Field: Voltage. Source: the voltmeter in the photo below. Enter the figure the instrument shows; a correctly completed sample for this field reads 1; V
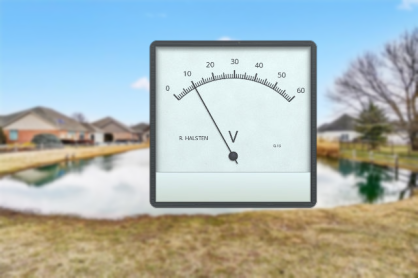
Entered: 10; V
